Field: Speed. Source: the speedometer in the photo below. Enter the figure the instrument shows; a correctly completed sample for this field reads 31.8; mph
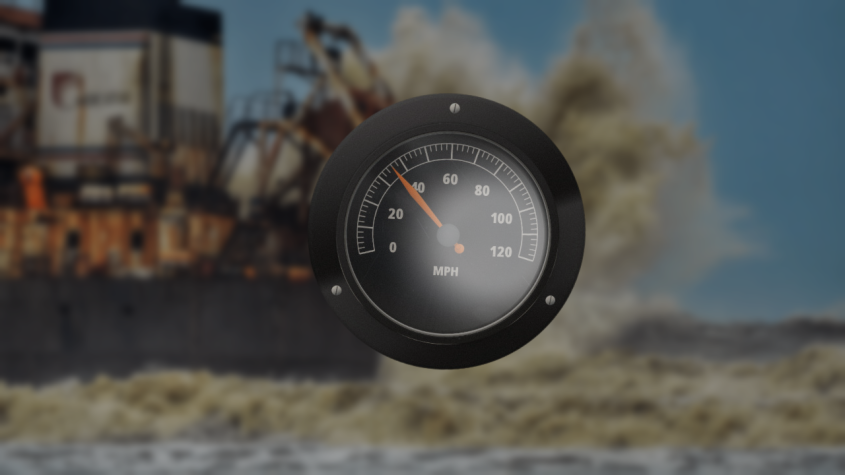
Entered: 36; mph
